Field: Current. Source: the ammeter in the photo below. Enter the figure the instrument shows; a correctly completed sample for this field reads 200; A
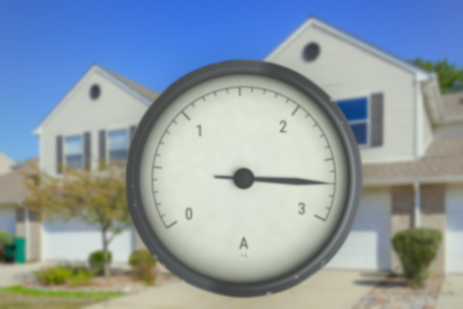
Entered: 2.7; A
